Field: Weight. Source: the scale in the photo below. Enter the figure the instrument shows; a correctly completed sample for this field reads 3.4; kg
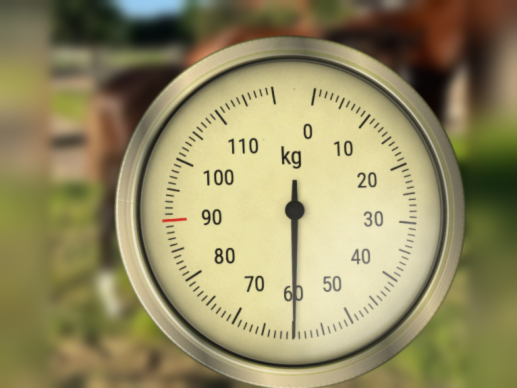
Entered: 60; kg
